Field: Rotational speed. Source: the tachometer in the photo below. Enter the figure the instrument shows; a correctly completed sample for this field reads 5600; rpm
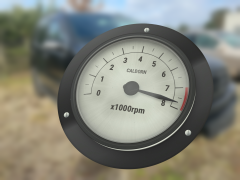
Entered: 7750; rpm
